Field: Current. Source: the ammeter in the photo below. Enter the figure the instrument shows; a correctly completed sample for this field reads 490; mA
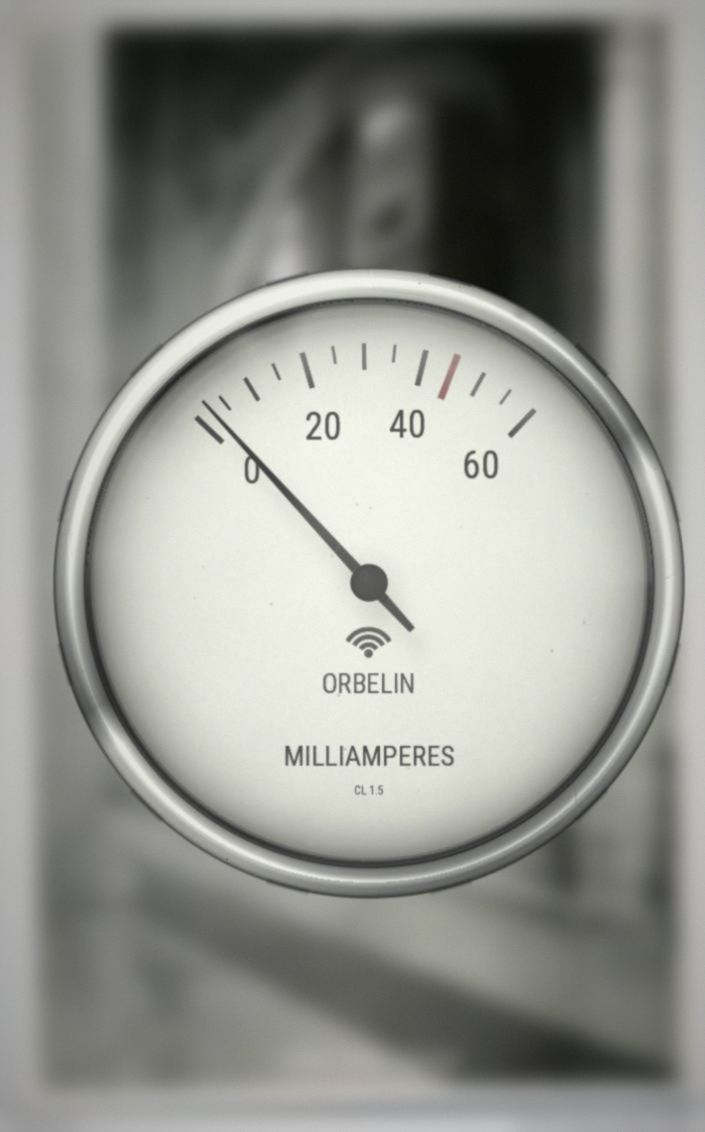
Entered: 2.5; mA
